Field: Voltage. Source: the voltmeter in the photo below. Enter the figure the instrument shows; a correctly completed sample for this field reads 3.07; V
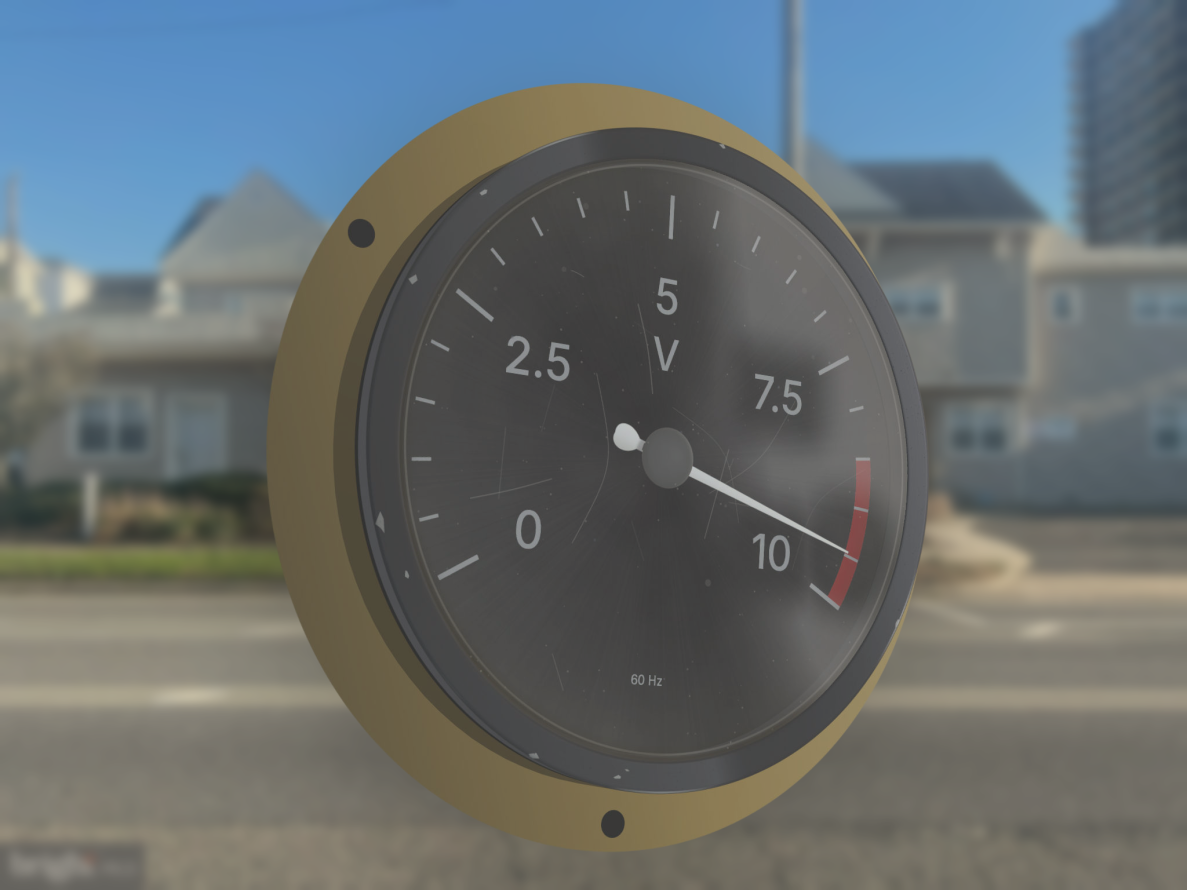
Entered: 9.5; V
